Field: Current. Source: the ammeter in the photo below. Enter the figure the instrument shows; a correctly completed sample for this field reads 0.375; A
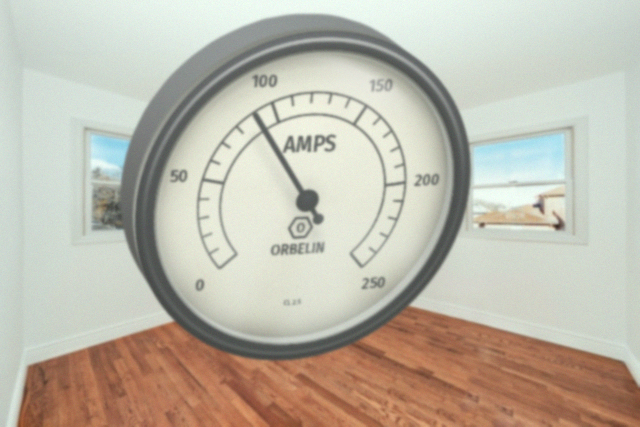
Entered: 90; A
